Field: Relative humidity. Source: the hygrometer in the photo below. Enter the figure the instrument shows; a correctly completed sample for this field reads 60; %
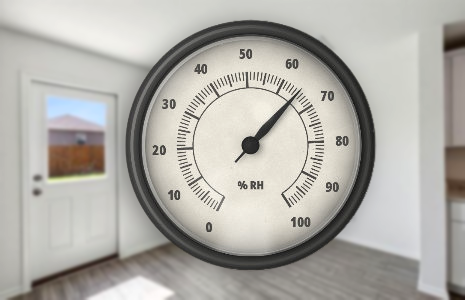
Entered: 65; %
